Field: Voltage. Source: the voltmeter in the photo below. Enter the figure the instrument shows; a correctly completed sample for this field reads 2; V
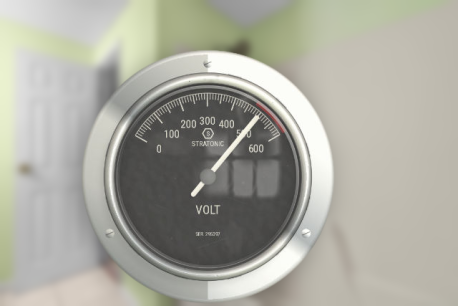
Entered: 500; V
